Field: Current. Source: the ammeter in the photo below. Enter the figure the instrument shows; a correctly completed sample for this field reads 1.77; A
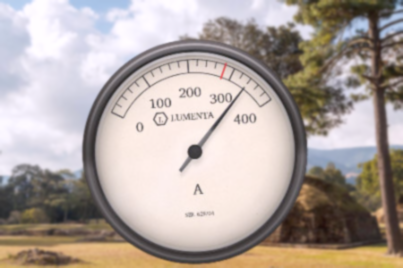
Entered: 340; A
